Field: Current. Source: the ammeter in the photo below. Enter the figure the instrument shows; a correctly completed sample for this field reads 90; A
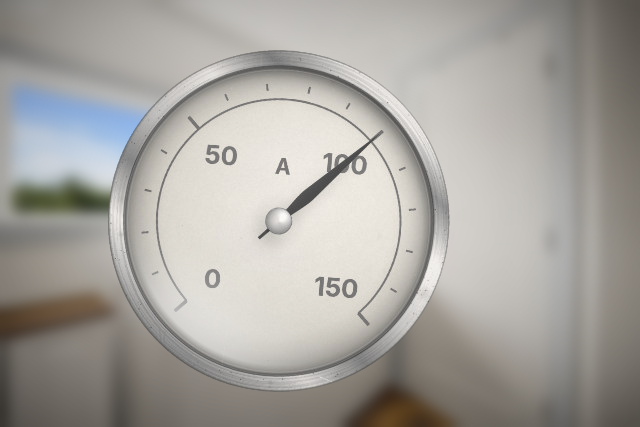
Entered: 100; A
